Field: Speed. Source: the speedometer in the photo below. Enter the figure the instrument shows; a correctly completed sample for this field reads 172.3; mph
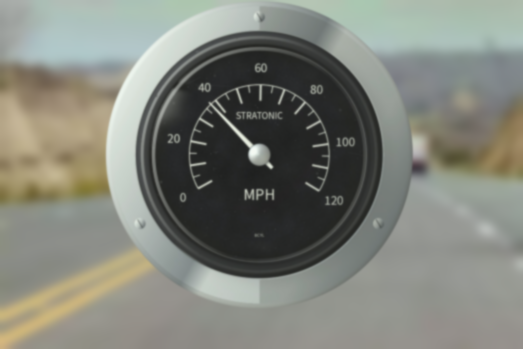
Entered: 37.5; mph
